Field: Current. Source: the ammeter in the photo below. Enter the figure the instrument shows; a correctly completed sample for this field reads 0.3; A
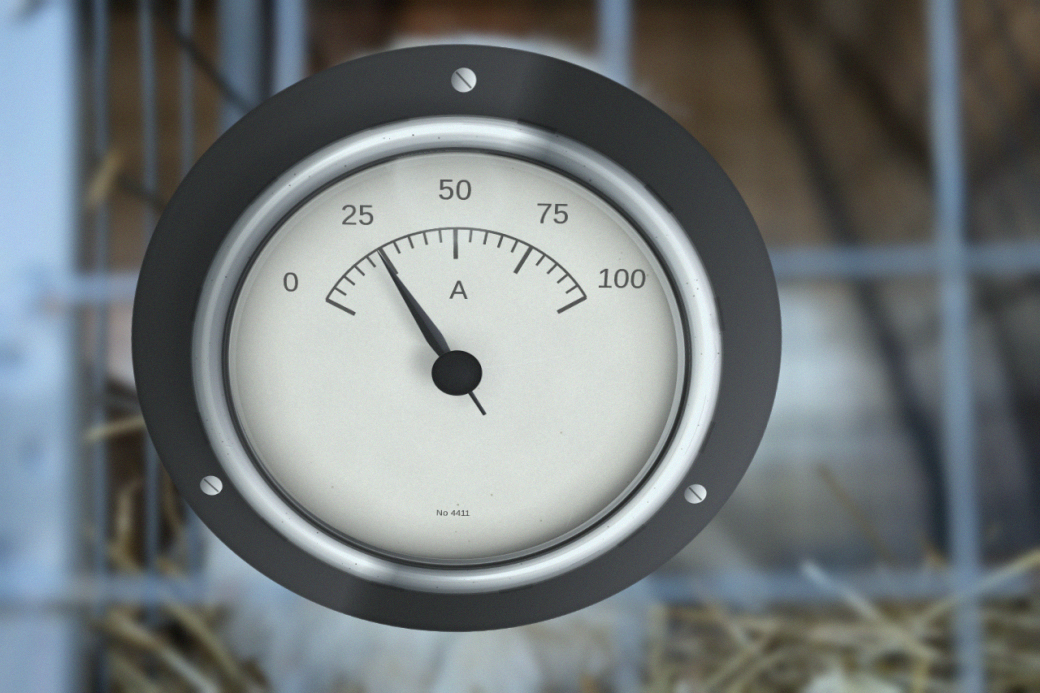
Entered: 25; A
